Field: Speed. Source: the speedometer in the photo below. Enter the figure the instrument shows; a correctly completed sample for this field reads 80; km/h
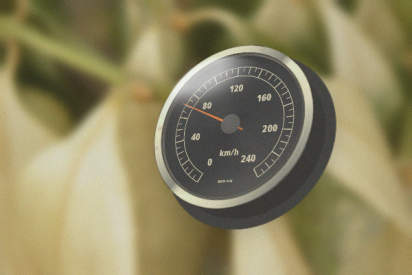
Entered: 70; km/h
